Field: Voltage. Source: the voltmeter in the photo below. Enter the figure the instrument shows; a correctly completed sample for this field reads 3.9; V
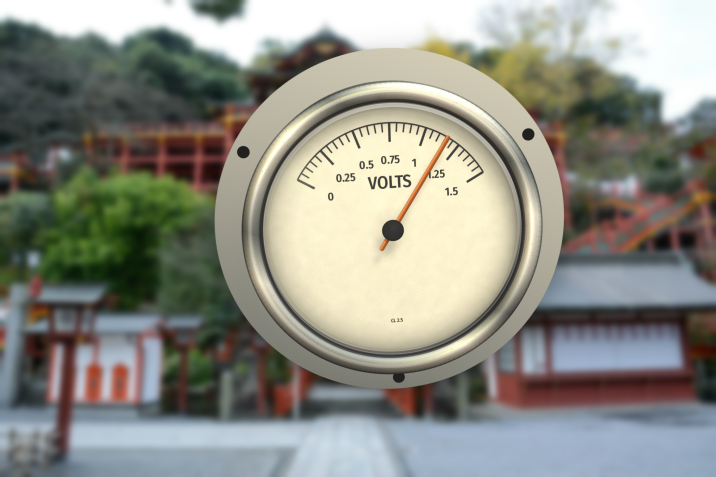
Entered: 1.15; V
